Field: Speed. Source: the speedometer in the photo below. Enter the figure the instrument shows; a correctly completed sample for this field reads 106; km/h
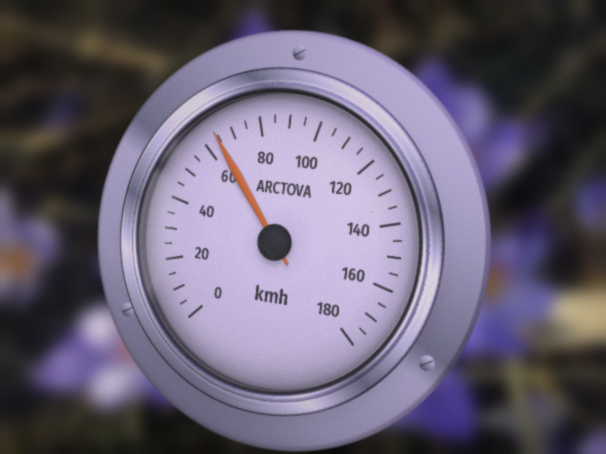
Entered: 65; km/h
